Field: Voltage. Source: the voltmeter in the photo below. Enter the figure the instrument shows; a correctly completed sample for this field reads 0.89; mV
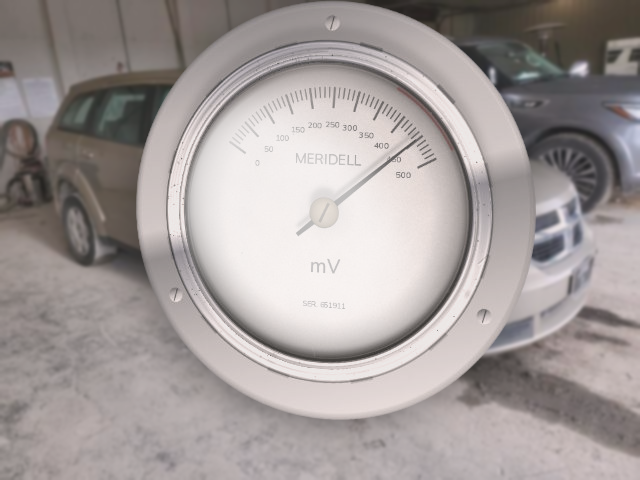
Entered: 450; mV
